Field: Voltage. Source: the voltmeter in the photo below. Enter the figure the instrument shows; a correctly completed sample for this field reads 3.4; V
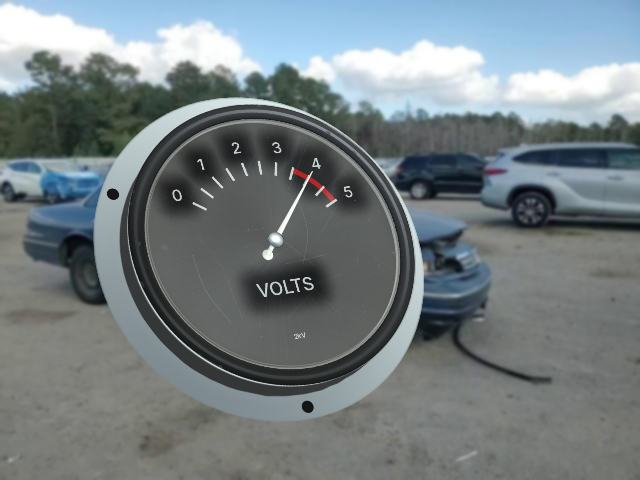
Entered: 4; V
